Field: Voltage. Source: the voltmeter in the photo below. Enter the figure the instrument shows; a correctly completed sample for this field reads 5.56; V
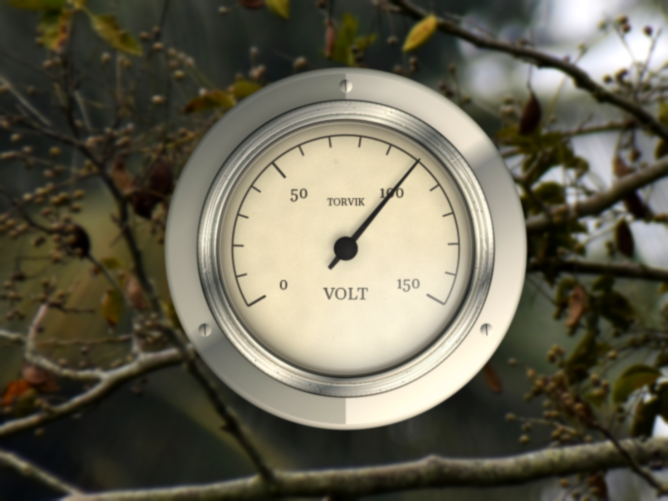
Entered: 100; V
